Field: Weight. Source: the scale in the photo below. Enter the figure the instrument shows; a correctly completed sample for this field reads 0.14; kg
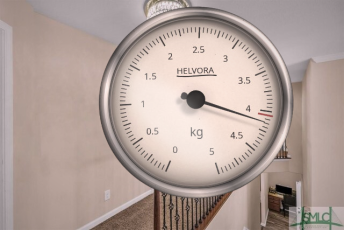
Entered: 4.15; kg
